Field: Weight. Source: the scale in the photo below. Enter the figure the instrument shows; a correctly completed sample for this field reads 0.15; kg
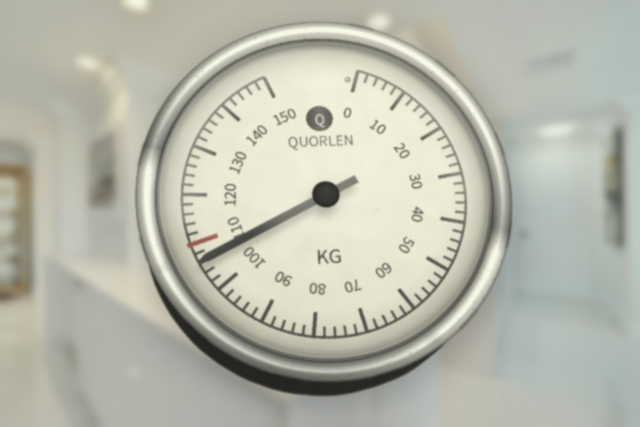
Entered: 106; kg
